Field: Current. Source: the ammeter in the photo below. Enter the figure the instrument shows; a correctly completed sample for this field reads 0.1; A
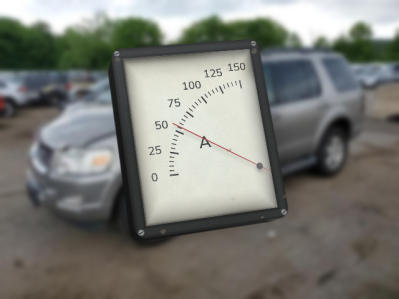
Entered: 55; A
